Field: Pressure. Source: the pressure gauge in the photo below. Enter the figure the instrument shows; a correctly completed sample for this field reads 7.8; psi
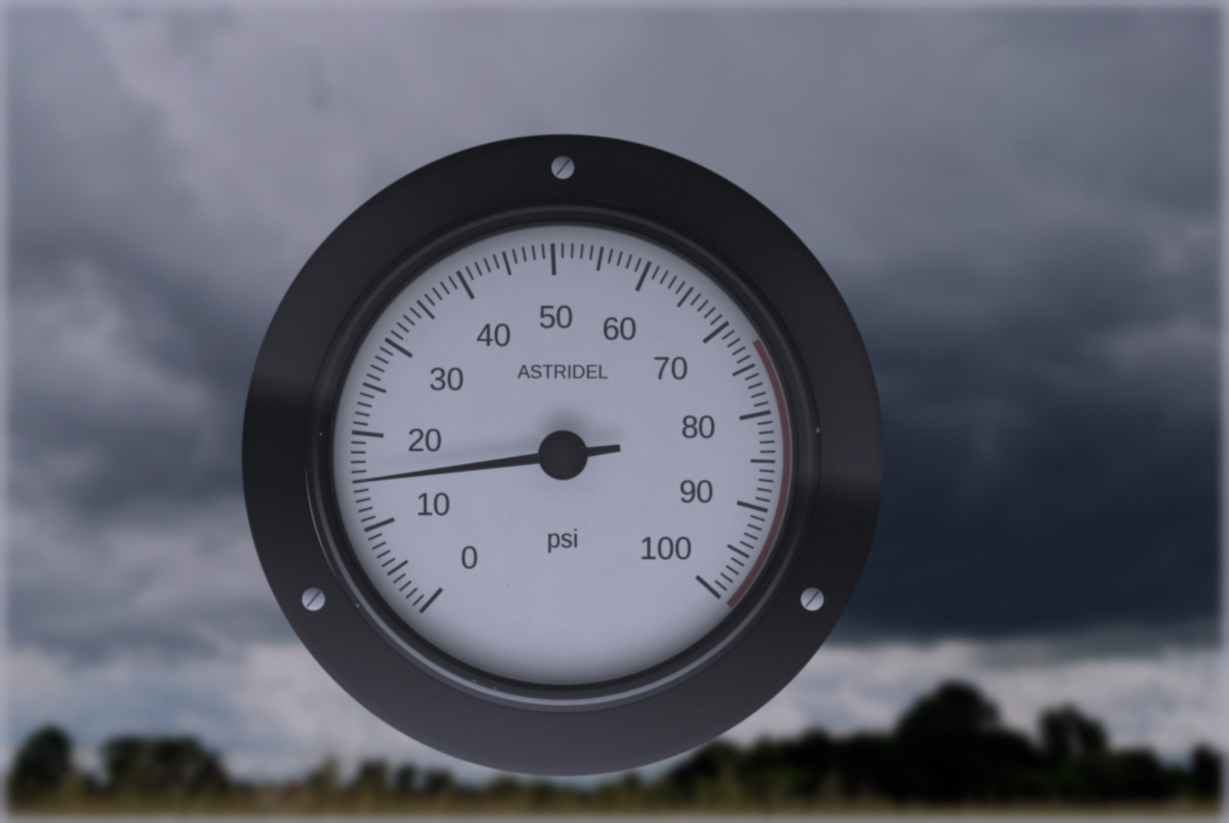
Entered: 15; psi
